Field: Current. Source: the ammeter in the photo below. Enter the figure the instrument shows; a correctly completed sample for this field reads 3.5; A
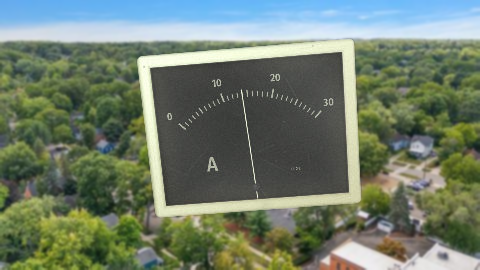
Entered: 14; A
